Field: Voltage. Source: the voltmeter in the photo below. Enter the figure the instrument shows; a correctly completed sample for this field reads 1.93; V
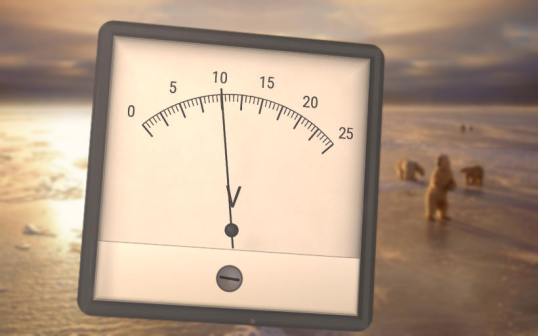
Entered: 10; V
